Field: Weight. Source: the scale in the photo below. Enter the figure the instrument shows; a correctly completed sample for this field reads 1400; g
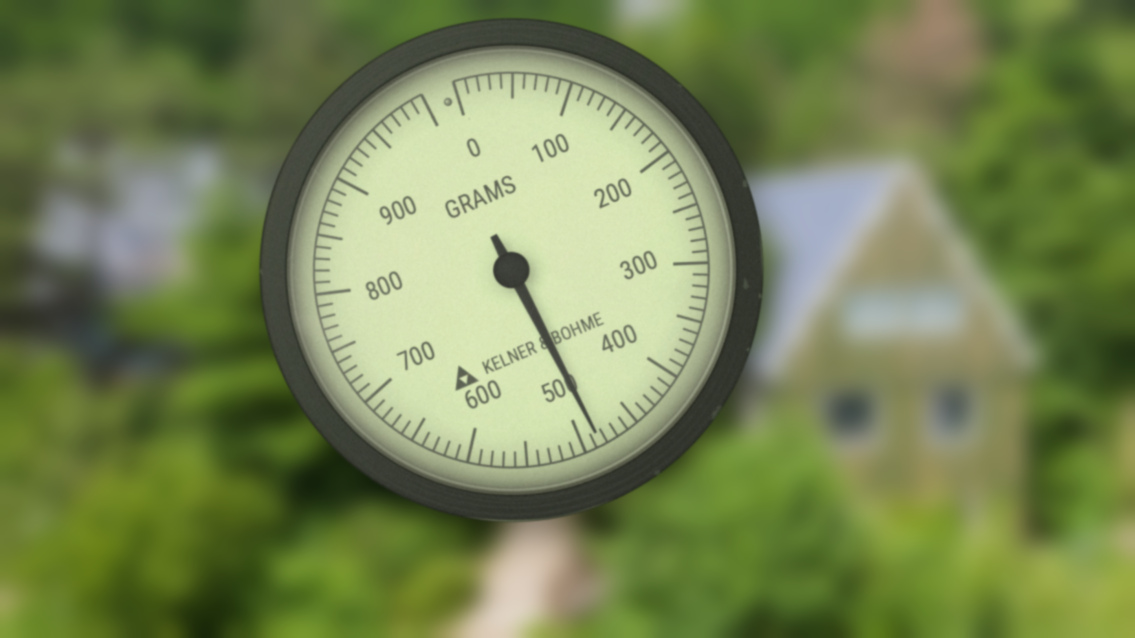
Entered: 485; g
